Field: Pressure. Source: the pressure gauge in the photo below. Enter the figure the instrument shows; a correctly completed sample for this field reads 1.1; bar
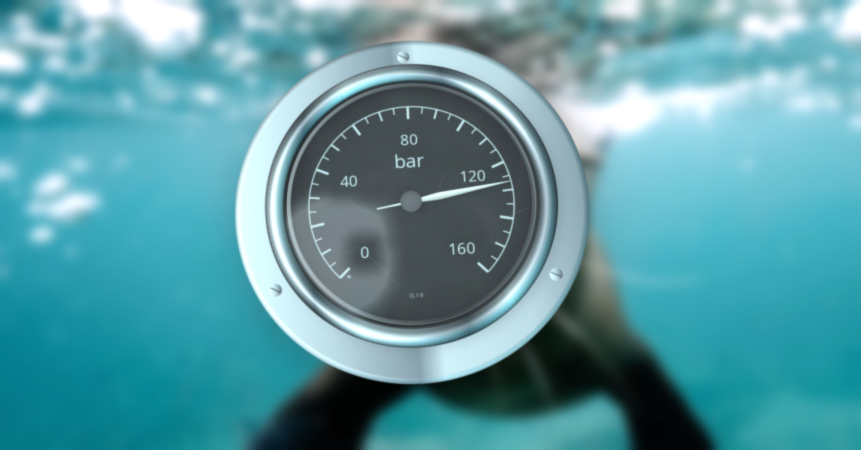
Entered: 127.5; bar
